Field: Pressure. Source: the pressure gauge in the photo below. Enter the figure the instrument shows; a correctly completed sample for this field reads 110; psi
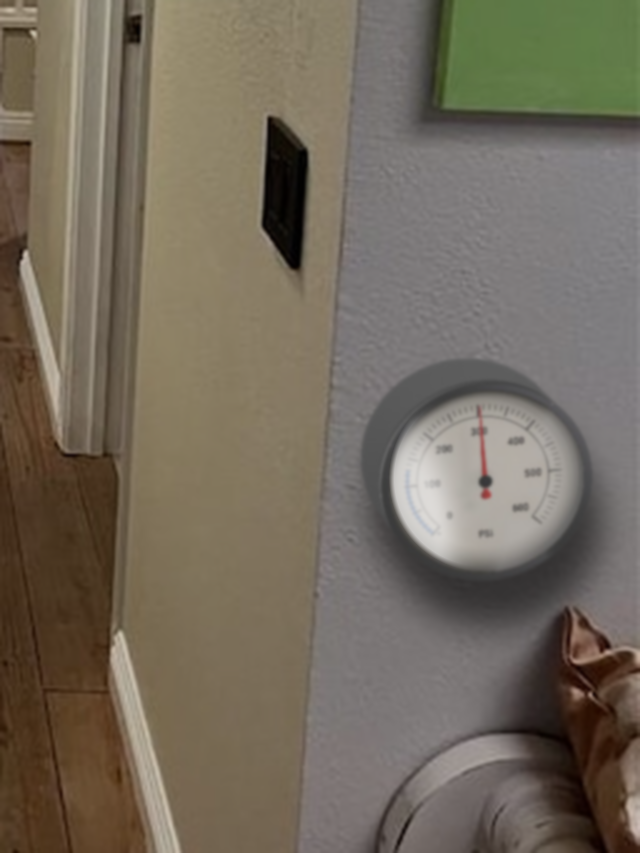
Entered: 300; psi
